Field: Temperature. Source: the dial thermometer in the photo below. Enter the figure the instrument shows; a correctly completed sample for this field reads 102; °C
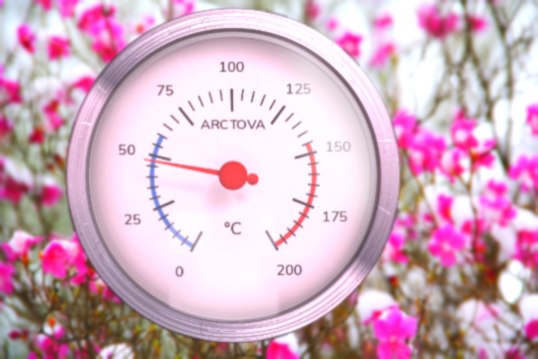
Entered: 47.5; °C
